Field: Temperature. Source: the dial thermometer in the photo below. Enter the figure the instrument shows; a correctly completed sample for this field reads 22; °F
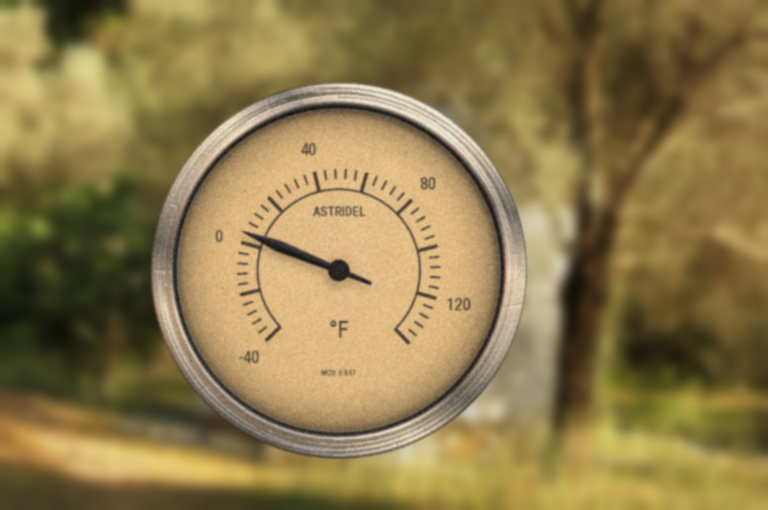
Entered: 4; °F
